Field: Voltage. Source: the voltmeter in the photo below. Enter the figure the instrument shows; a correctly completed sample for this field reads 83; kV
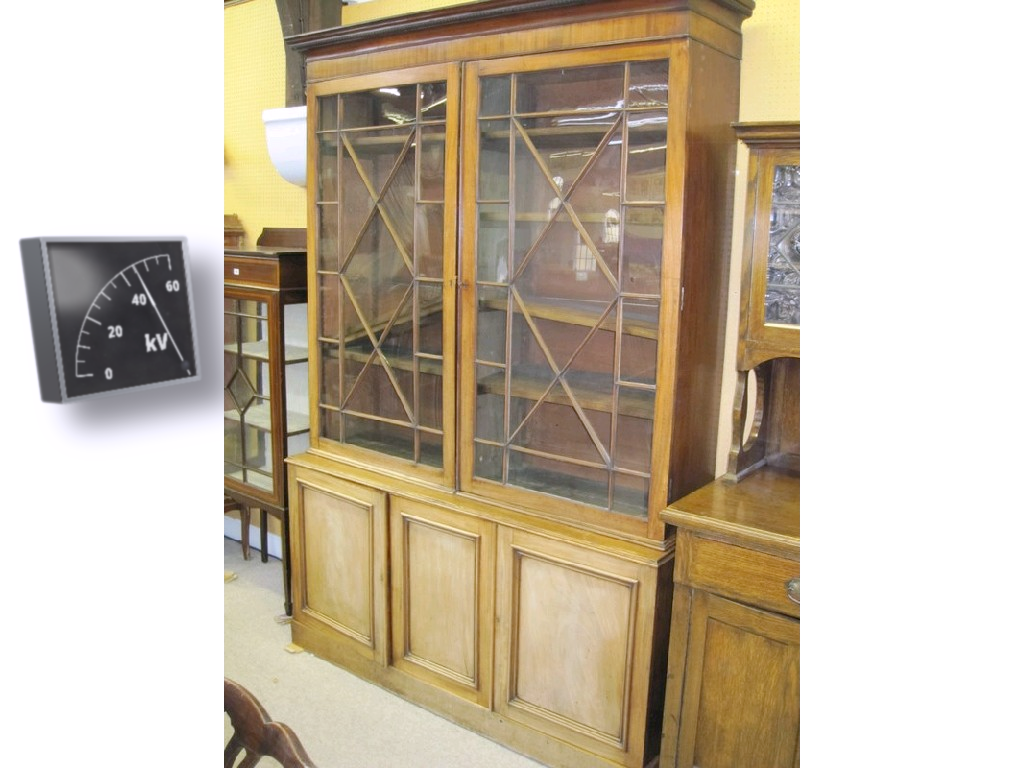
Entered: 45; kV
